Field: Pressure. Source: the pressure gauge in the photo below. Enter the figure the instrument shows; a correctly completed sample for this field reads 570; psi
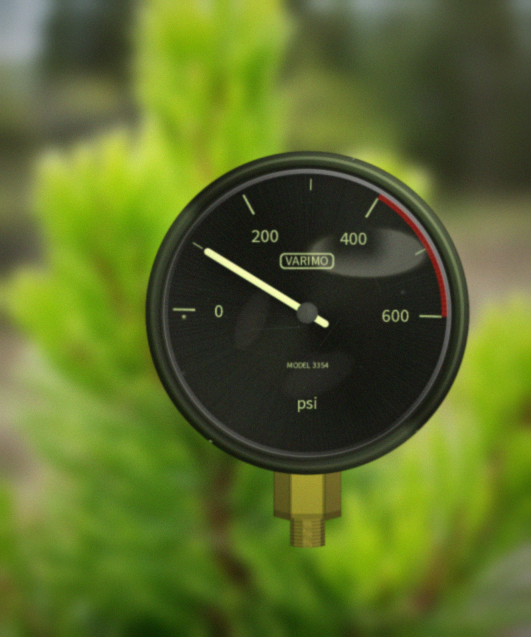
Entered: 100; psi
